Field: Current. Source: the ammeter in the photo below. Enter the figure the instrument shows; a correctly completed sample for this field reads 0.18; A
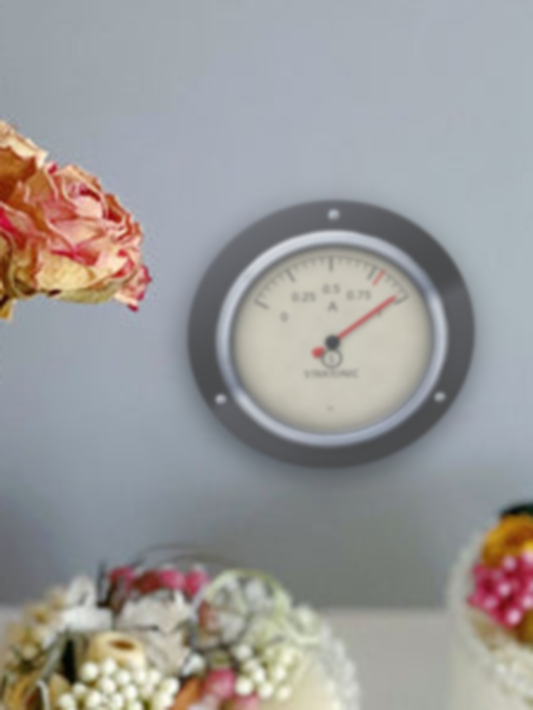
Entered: 0.95; A
